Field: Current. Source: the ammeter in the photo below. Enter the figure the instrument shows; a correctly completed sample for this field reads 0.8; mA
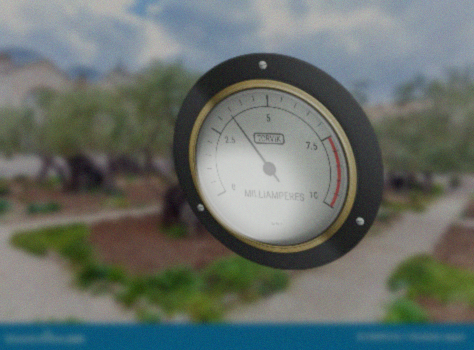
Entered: 3.5; mA
